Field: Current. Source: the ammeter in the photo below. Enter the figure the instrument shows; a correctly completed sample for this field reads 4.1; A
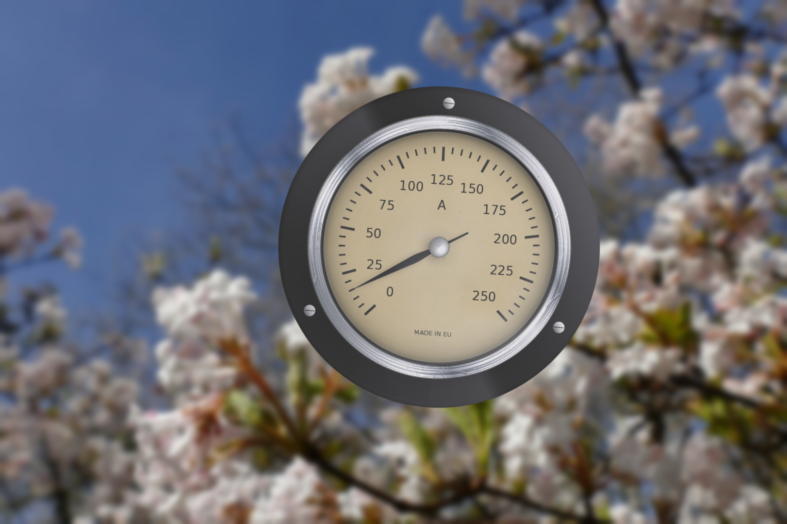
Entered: 15; A
